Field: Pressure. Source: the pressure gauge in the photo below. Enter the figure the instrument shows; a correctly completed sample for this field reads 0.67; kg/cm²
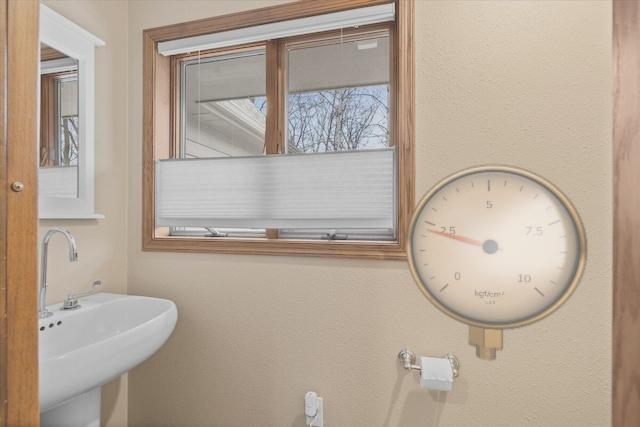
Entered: 2.25; kg/cm²
